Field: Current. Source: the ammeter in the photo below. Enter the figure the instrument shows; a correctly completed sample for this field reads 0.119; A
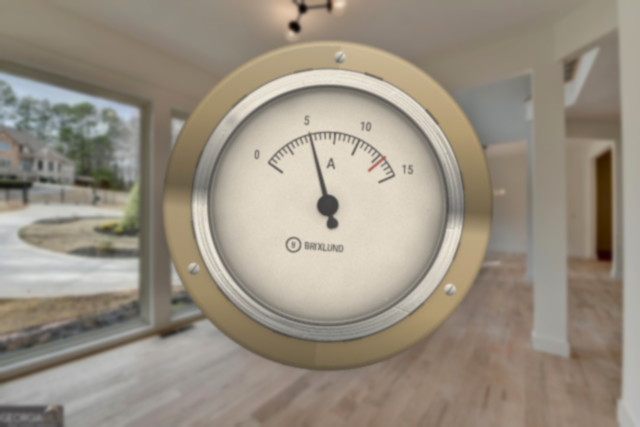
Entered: 5; A
